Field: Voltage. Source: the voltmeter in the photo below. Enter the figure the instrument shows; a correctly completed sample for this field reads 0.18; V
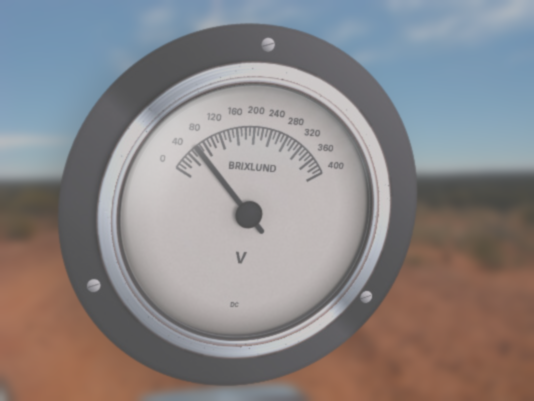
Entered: 60; V
